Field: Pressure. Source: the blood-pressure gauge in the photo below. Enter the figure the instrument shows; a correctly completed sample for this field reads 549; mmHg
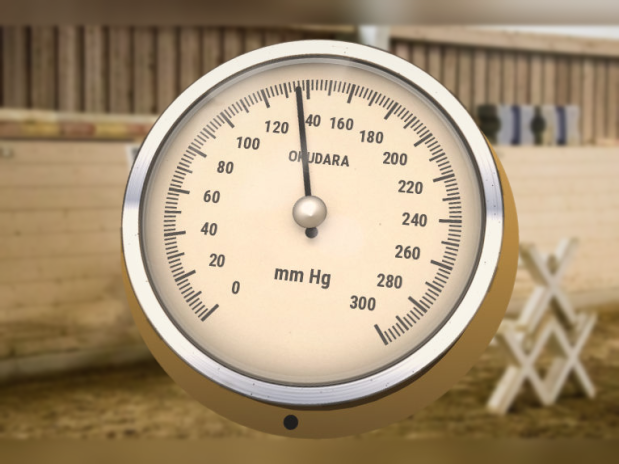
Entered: 136; mmHg
